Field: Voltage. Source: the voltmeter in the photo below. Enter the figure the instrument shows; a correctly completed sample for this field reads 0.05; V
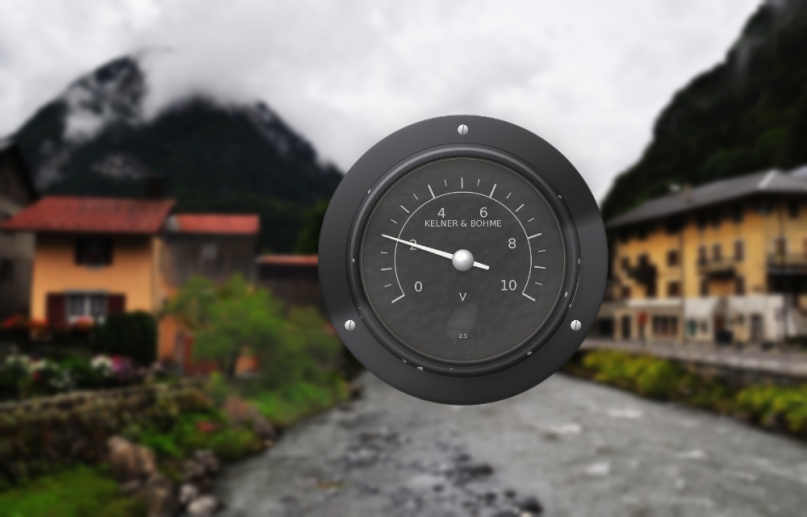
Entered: 2; V
